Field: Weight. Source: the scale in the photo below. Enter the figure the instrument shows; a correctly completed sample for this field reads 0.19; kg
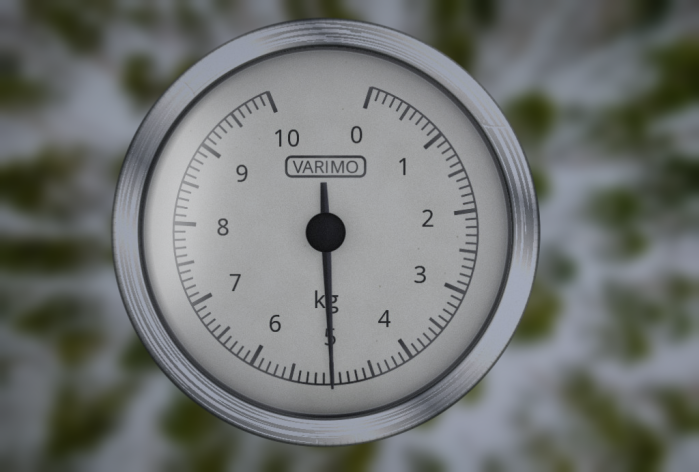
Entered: 5; kg
